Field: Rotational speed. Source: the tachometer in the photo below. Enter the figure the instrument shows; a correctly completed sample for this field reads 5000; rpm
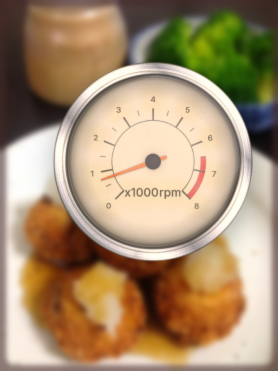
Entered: 750; rpm
